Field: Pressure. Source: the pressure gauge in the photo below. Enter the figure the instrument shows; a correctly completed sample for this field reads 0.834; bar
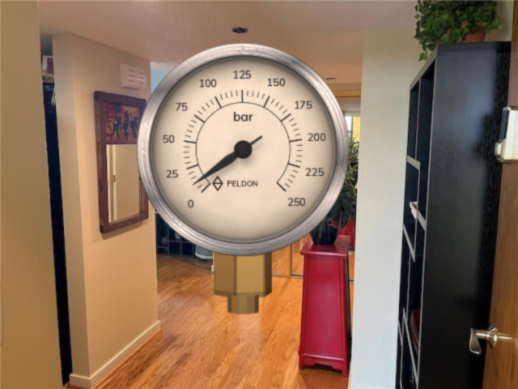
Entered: 10; bar
